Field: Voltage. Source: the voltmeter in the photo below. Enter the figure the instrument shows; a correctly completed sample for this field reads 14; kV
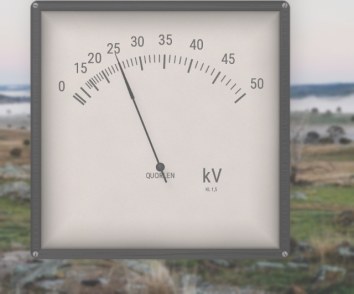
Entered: 25; kV
